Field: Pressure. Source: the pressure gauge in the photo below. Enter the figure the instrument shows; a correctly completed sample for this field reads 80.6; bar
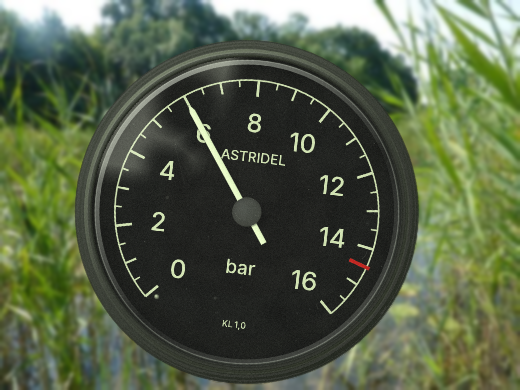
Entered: 6; bar
